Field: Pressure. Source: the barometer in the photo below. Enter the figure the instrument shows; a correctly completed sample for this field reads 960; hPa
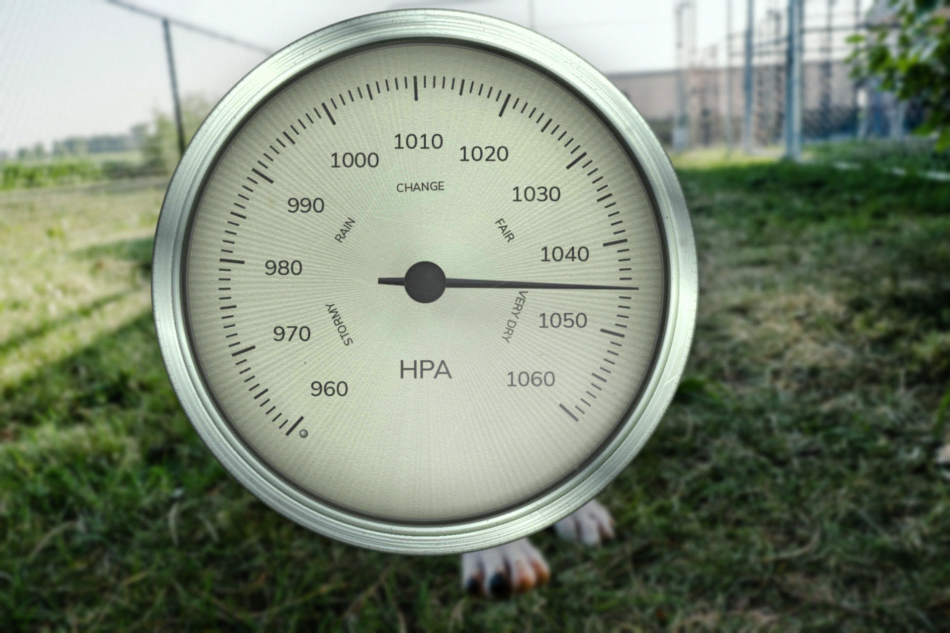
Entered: 1045; hPa
